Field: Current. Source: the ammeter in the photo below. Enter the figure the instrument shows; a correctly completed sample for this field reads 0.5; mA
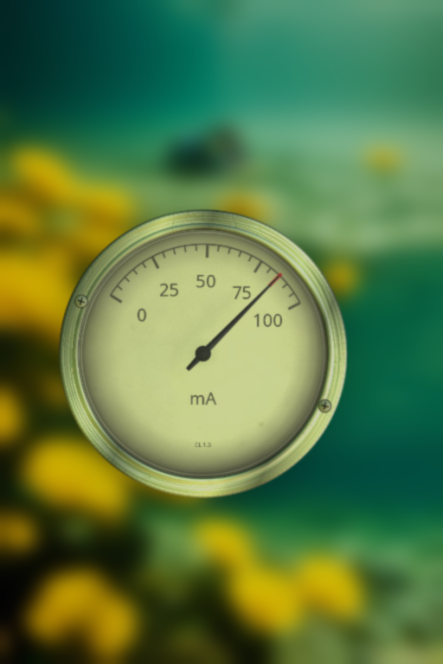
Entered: 85; mA
